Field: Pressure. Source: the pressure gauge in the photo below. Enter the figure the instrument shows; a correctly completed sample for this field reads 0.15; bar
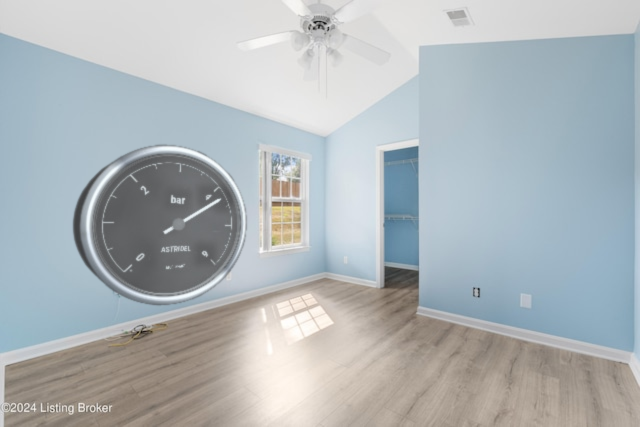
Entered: 4.25; bar
